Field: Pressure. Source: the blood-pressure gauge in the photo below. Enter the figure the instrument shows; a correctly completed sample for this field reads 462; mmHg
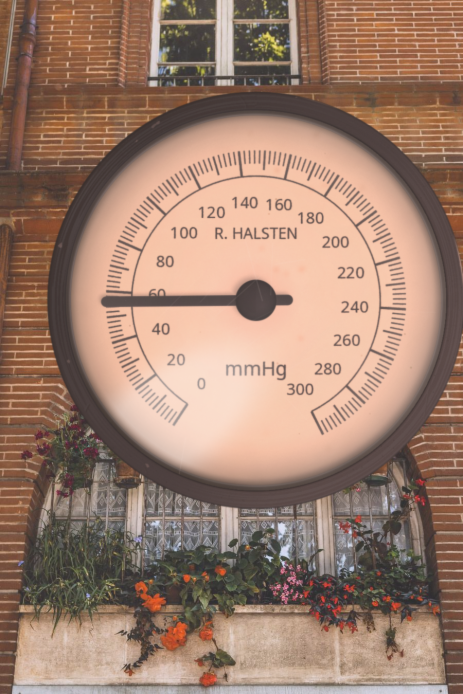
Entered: 56; mmHg
